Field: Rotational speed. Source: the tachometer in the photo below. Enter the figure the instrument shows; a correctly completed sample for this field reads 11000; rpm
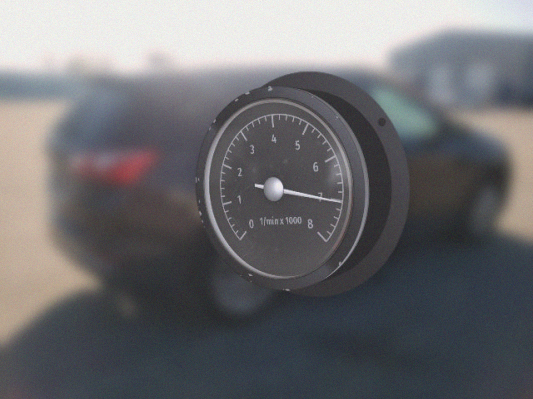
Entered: 7000; rpm
